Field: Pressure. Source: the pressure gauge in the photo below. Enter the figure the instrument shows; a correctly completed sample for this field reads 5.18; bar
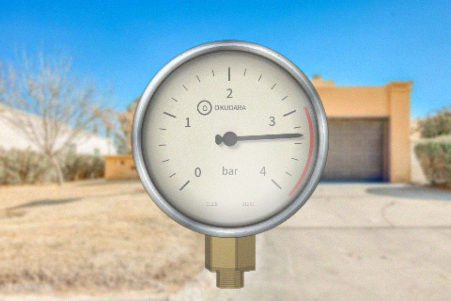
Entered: 3.3; bar
